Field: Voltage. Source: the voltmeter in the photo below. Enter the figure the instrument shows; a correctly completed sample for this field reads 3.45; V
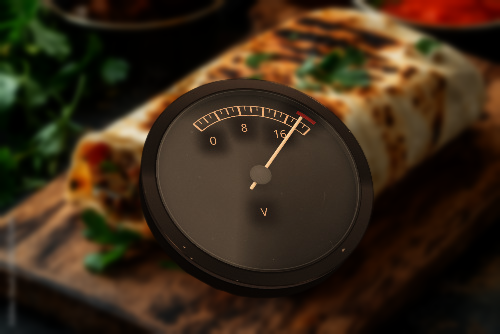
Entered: 18; V
